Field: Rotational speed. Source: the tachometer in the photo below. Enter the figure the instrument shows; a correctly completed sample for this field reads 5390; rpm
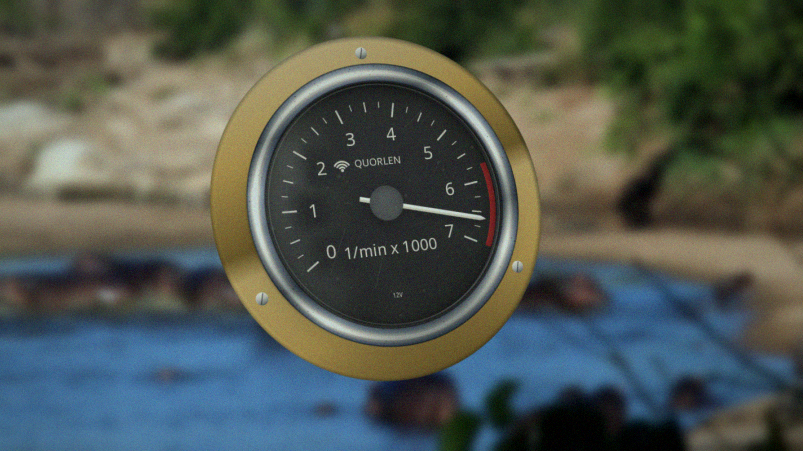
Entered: 6625; rpm
